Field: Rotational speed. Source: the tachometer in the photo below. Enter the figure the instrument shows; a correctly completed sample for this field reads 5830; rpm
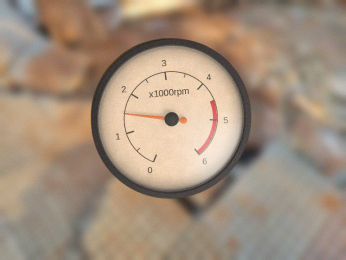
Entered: 1500; rpm
